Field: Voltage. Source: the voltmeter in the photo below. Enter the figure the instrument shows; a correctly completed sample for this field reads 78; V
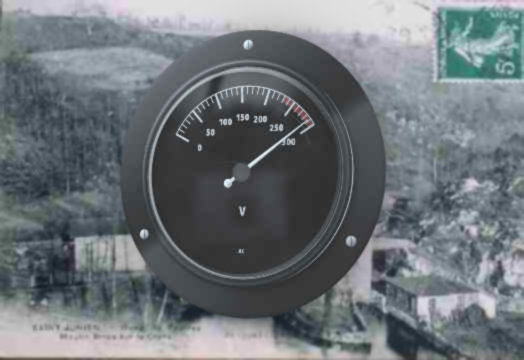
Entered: 290; V
